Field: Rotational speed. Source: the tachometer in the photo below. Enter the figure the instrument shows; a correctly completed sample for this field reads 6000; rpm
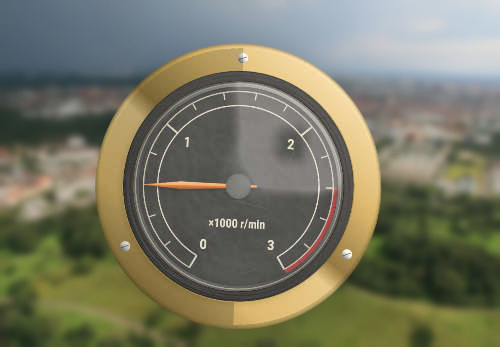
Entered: 600; rpm
